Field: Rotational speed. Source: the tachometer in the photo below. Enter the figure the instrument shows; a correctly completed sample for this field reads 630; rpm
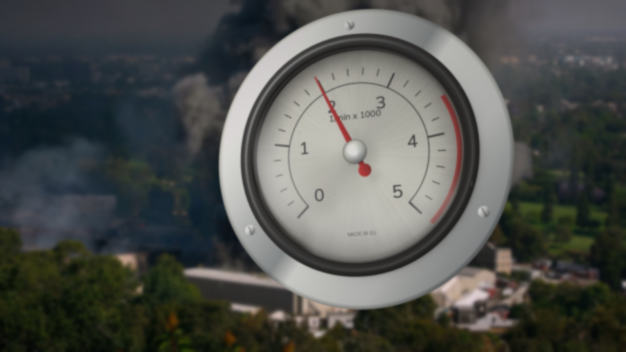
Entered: 2000; rpm
